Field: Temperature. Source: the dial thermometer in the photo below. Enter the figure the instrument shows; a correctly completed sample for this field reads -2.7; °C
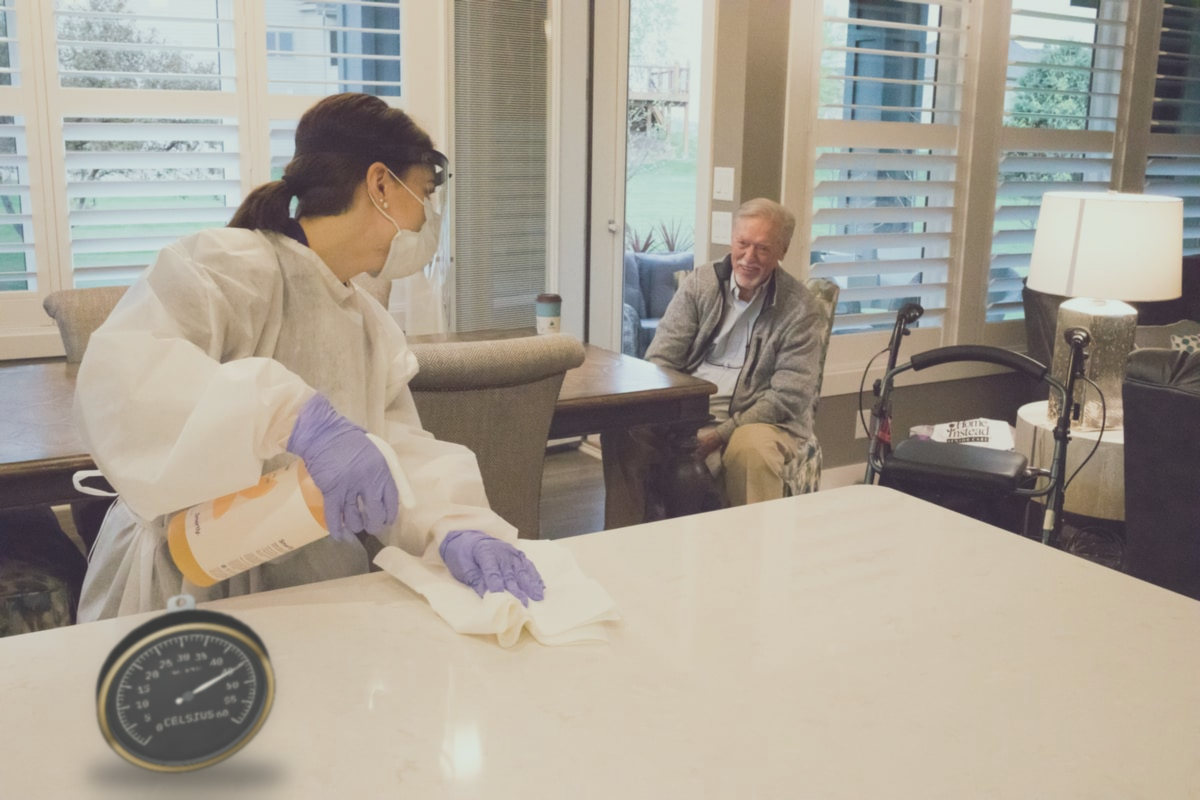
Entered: 45; °C
